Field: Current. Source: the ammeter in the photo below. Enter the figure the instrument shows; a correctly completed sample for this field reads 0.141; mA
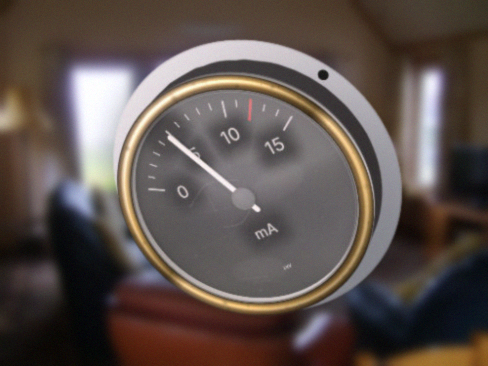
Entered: 5; mA
